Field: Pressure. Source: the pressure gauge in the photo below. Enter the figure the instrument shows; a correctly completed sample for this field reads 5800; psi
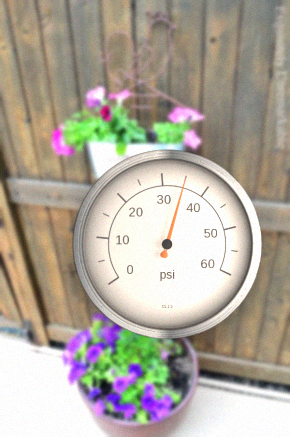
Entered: 35; psi
